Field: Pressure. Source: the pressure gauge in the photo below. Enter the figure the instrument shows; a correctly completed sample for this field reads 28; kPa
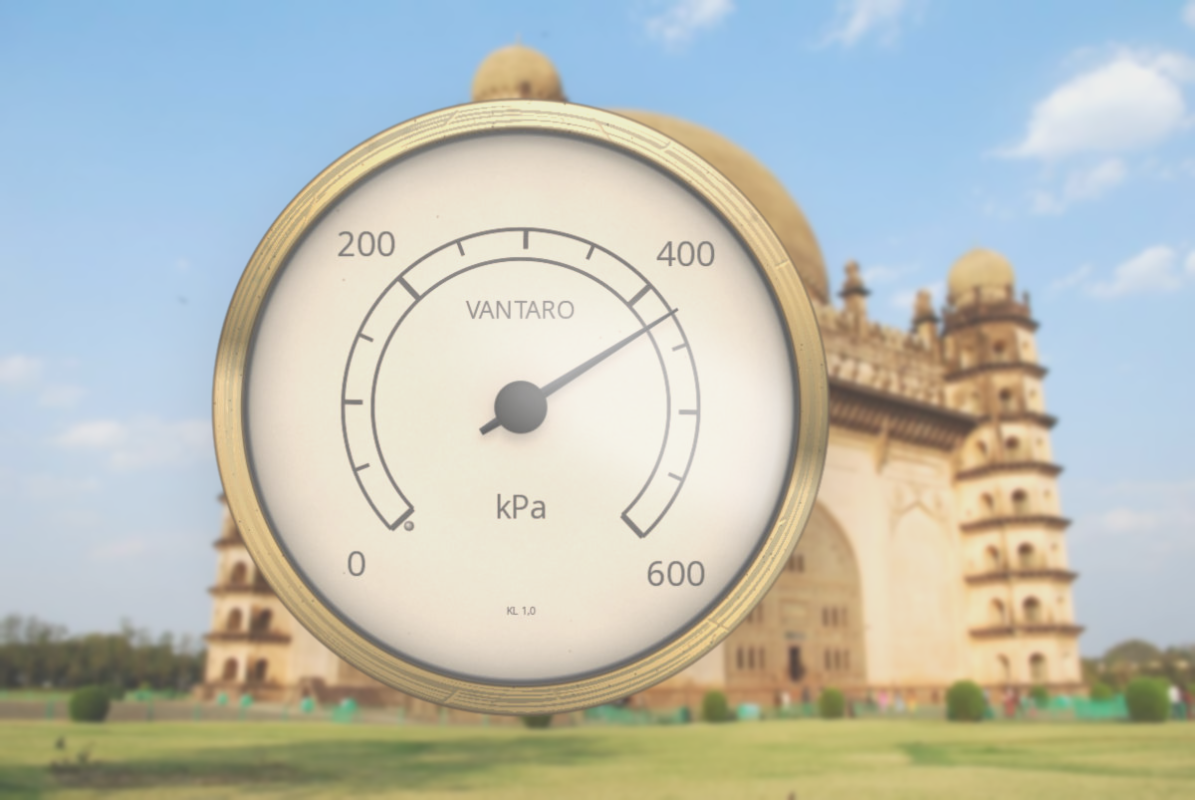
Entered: 425; kPa
